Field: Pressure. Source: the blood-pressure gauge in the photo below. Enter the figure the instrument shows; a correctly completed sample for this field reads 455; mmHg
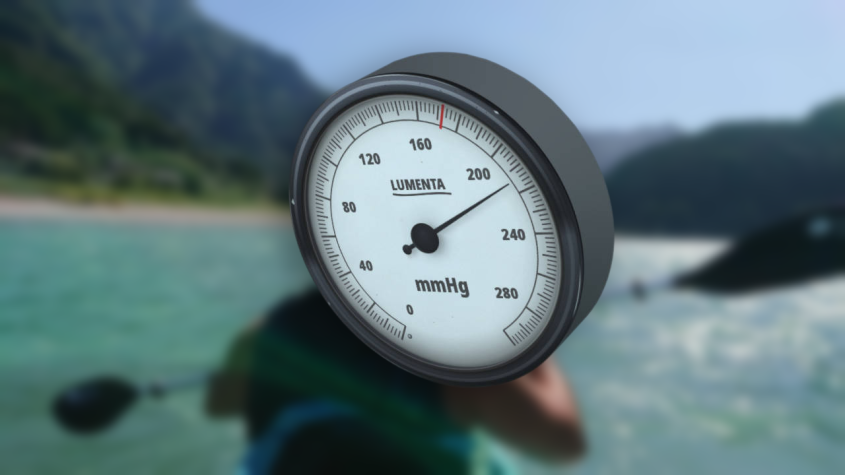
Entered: 214; mmHg
